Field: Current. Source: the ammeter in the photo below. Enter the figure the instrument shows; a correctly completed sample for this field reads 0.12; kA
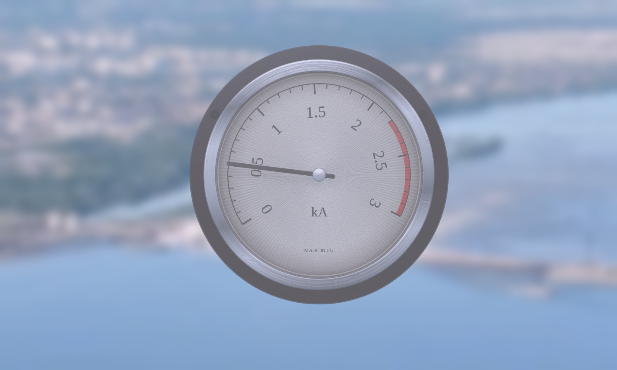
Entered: 0.5; kA
